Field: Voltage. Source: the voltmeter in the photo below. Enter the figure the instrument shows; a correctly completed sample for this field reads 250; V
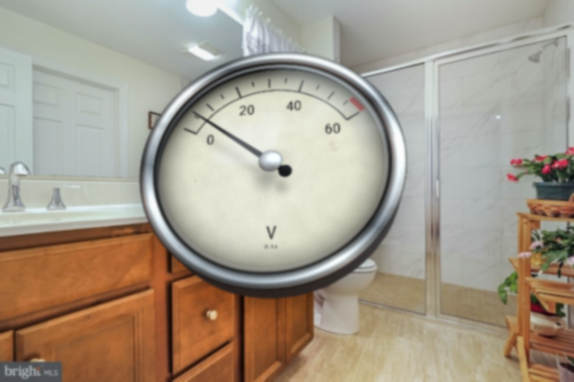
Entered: 5; V
